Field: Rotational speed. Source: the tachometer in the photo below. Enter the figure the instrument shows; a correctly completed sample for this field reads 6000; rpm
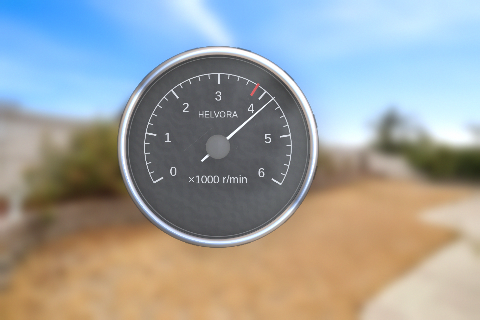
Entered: 4200; rpm
